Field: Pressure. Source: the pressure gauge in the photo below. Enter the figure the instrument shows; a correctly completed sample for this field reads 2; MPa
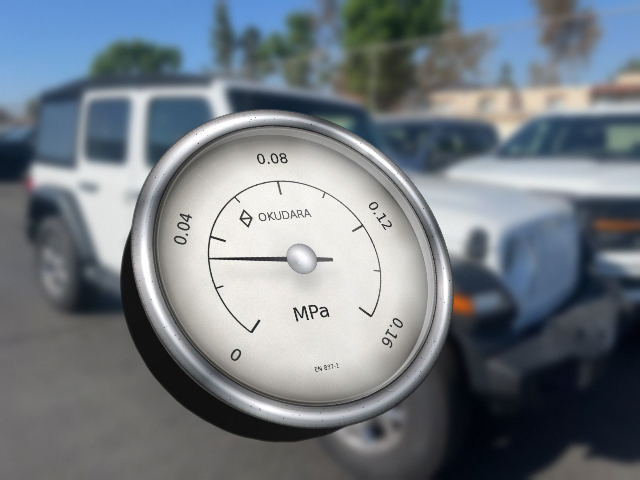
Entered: 0.03; MPa
